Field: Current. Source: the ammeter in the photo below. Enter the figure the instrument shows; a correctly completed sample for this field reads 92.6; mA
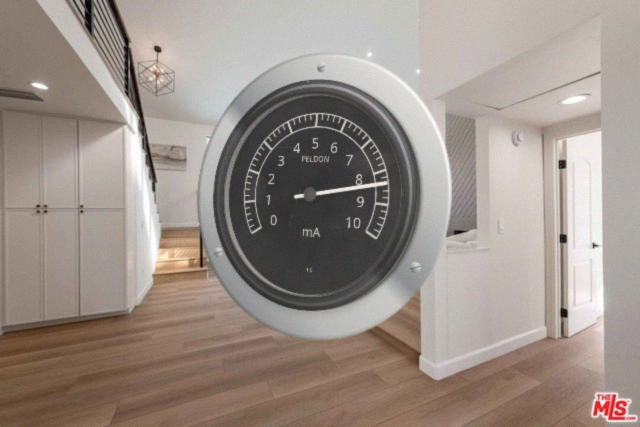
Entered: 8.4; mA
